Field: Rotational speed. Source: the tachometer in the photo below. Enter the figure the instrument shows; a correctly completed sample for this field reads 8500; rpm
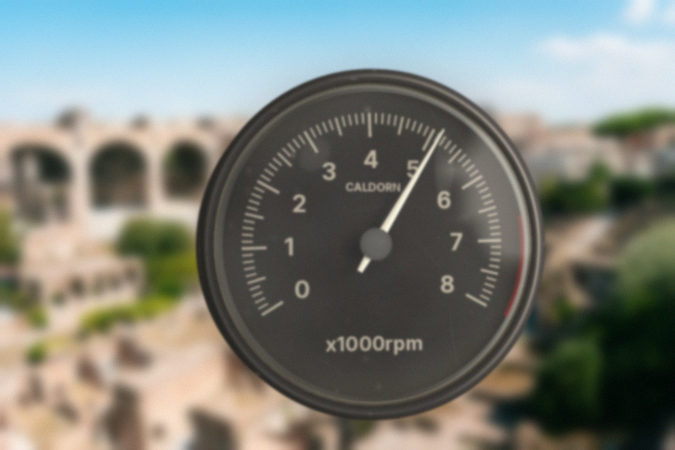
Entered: 5100; rpm
